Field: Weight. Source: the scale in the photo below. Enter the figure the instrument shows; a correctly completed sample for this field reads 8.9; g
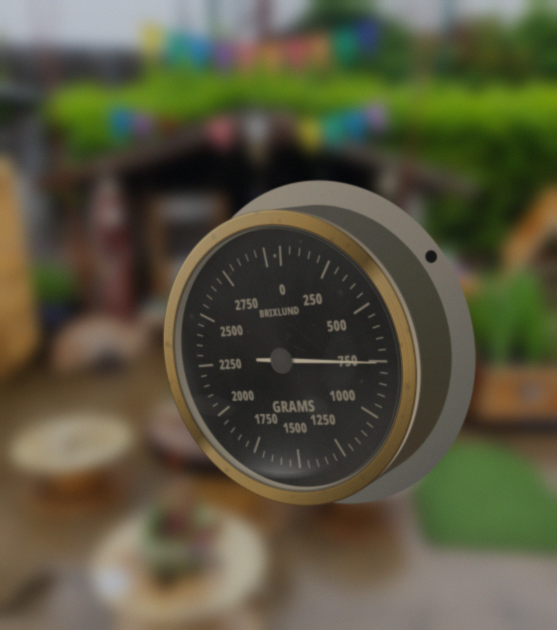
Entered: 750; g
